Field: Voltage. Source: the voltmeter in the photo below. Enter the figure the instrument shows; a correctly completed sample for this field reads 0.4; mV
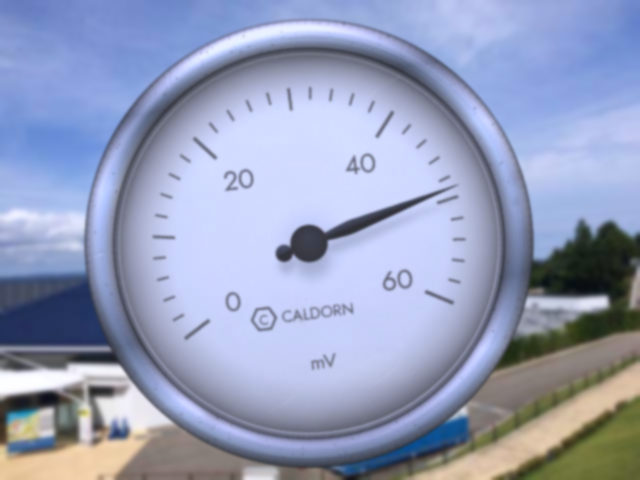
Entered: 49; mV
